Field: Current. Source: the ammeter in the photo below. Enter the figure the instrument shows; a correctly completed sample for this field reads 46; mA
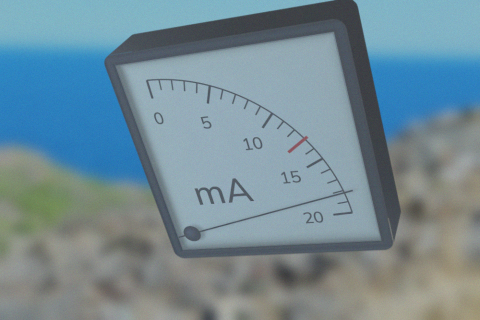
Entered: 18; mA
